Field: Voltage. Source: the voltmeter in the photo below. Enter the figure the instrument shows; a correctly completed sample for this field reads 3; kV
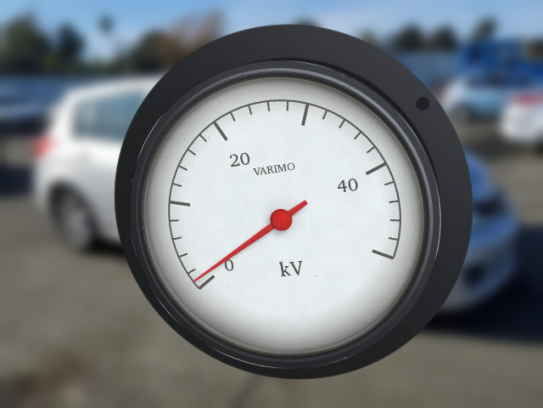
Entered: 1; kV
